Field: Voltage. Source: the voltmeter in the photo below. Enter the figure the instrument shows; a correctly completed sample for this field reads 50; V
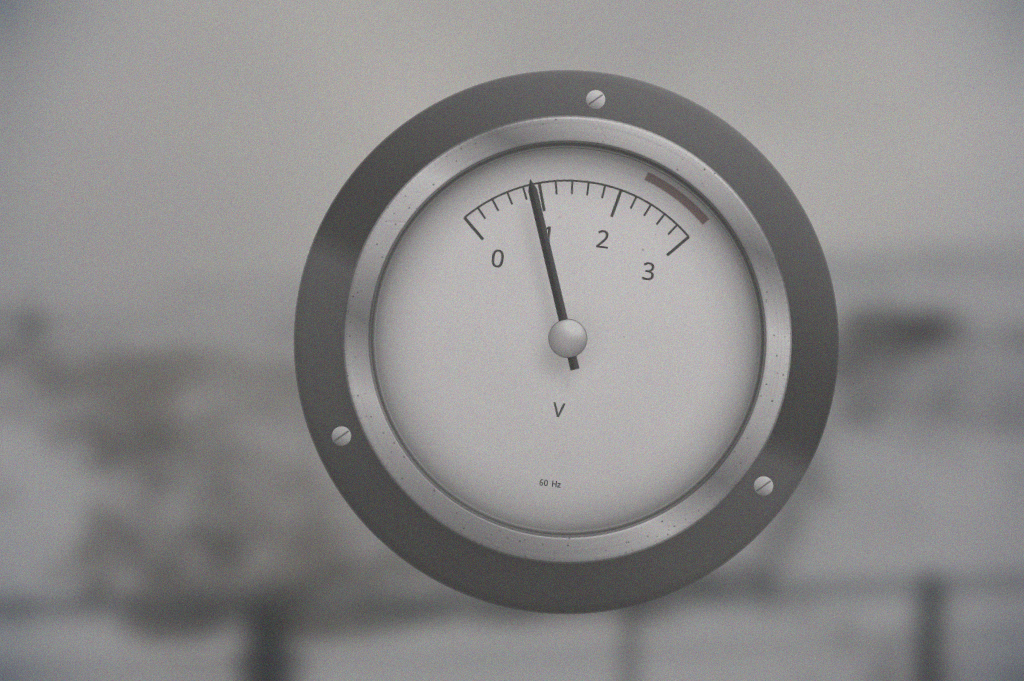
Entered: 0.9; V
